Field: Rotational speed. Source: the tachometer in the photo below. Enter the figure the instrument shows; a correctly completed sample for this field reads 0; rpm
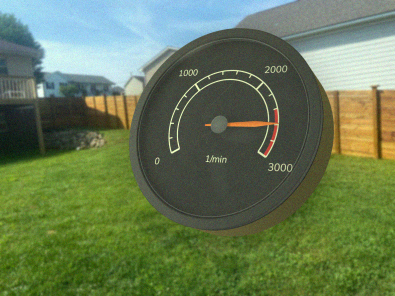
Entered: 2600; rpm
